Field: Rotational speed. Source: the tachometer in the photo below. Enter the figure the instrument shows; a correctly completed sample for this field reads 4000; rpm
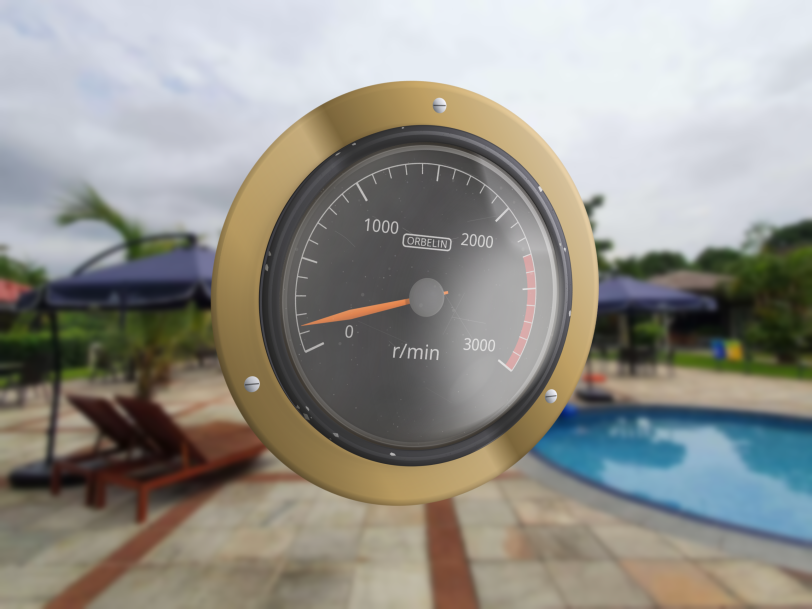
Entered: 150; rpm
